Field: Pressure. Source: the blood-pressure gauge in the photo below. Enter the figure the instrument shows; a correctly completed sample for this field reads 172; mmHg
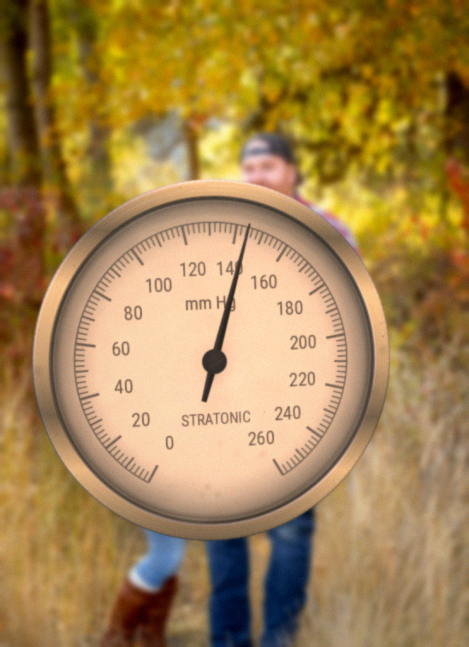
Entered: 144; mmHg
